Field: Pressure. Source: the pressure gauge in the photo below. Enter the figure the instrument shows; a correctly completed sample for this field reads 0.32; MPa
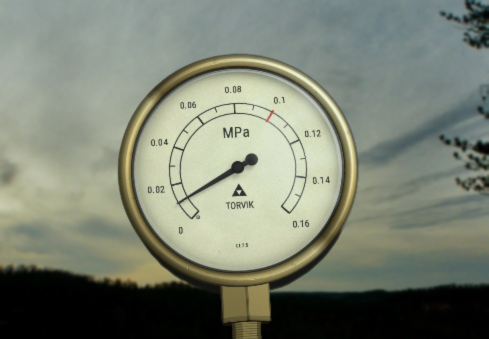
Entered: 0.01; MPa
